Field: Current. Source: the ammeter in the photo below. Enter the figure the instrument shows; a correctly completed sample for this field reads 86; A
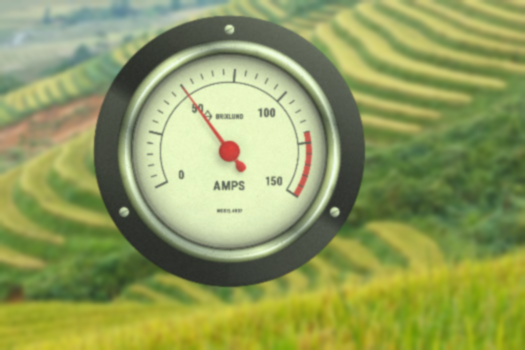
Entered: 50; A
